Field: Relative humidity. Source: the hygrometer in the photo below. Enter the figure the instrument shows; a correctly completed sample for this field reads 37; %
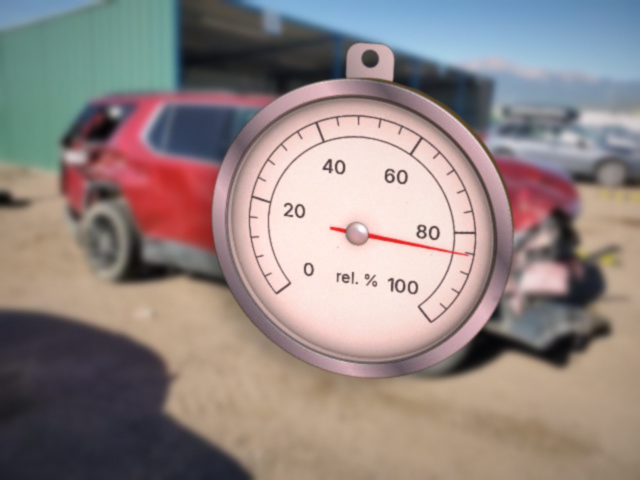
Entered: 84; %
